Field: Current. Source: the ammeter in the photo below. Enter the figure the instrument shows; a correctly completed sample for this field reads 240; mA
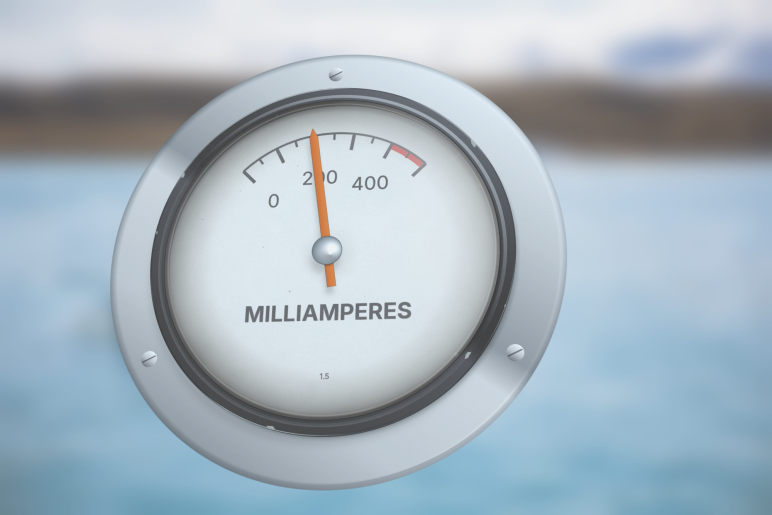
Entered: 200; mA
